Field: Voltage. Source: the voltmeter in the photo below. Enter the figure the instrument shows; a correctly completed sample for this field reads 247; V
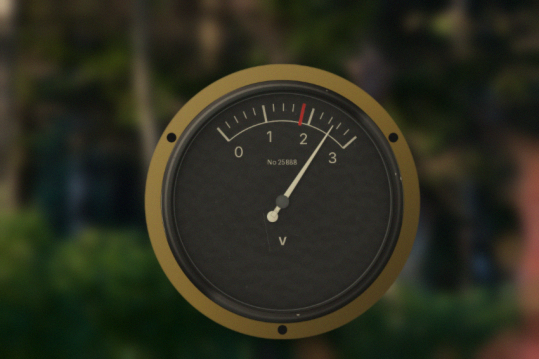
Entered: 2.5; V
